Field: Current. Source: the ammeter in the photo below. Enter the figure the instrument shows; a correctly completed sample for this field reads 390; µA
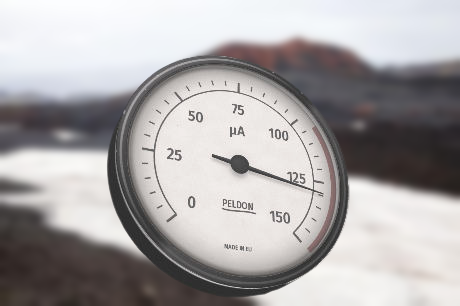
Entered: 130; µA
